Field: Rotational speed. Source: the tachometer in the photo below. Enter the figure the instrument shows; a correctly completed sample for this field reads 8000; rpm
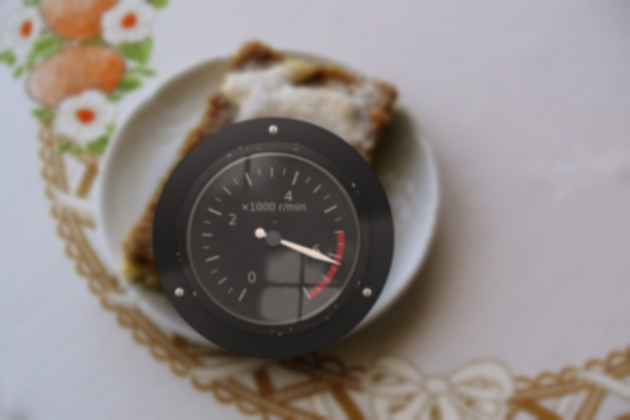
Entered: 6125; rpm
